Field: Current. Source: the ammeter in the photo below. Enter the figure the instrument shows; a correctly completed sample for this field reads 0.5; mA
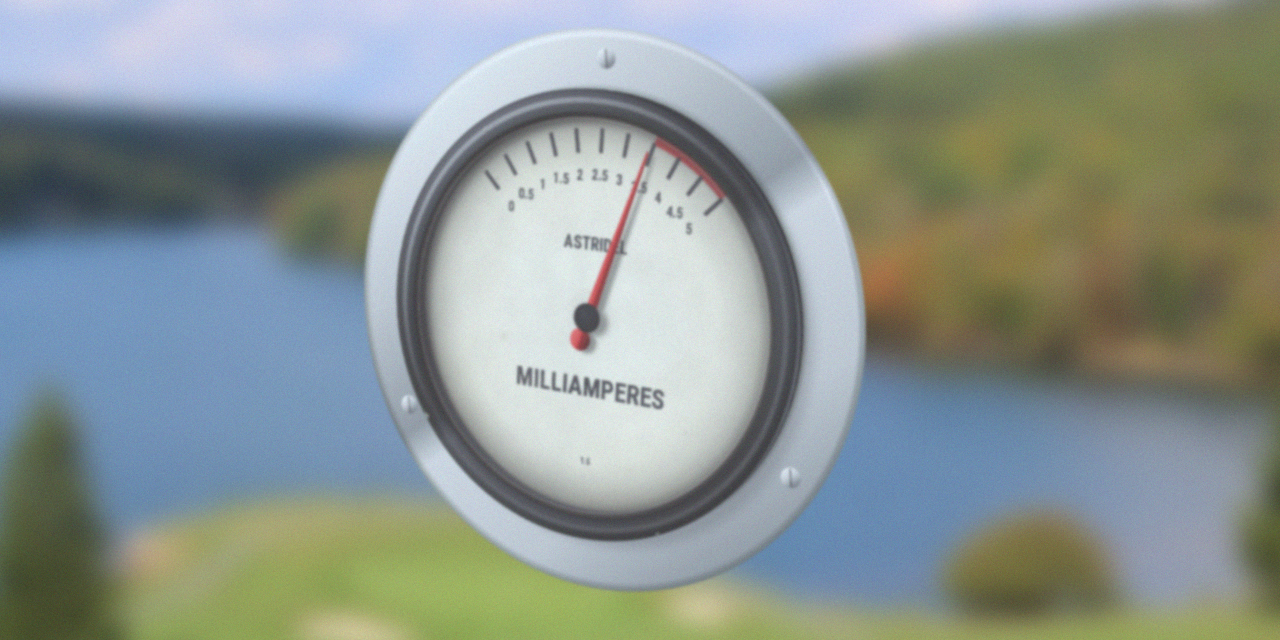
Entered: 3.5; mA
